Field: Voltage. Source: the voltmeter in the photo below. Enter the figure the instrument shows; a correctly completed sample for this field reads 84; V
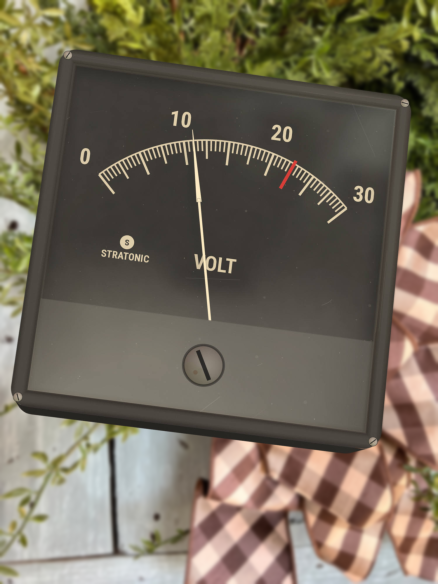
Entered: 11; V
